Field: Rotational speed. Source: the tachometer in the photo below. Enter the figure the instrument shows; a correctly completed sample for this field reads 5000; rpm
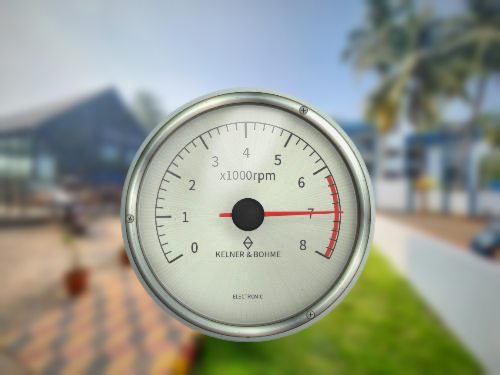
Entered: 7000; rpm
